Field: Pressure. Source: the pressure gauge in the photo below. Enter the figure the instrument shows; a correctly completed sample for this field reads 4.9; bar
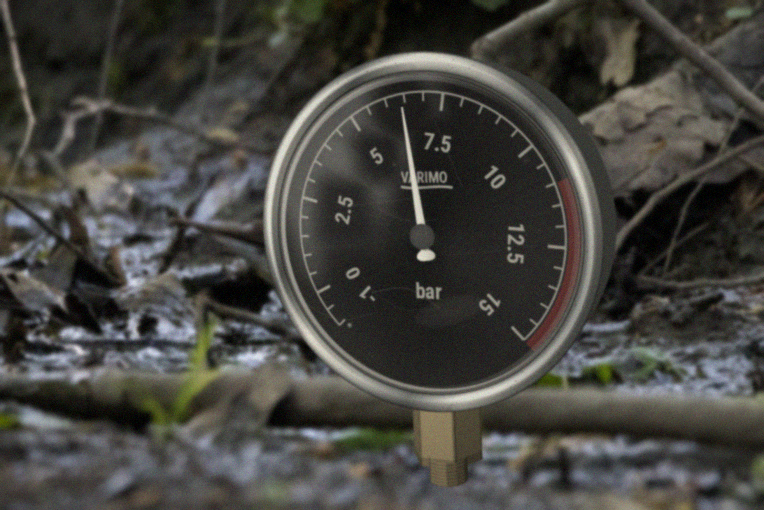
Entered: 6.5; bar
